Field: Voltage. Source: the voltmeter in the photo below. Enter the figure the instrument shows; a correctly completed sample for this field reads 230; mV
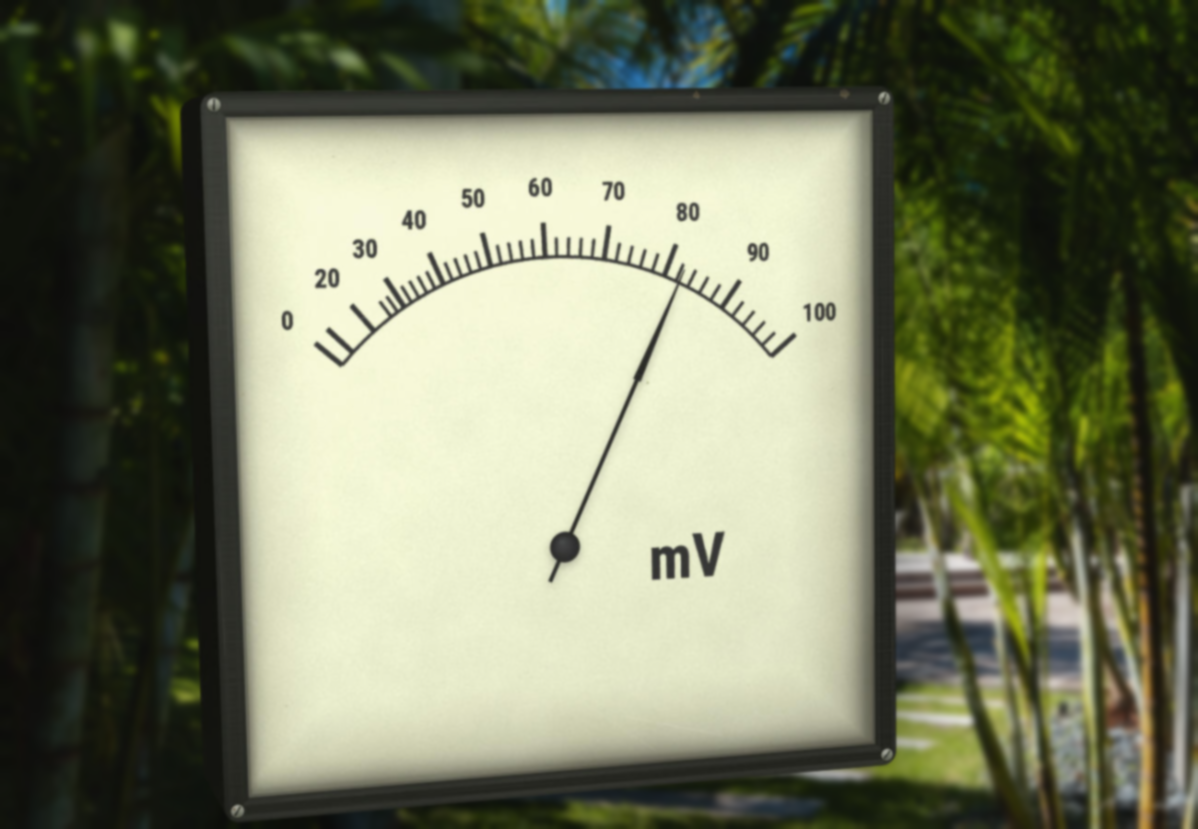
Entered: 82; mV
